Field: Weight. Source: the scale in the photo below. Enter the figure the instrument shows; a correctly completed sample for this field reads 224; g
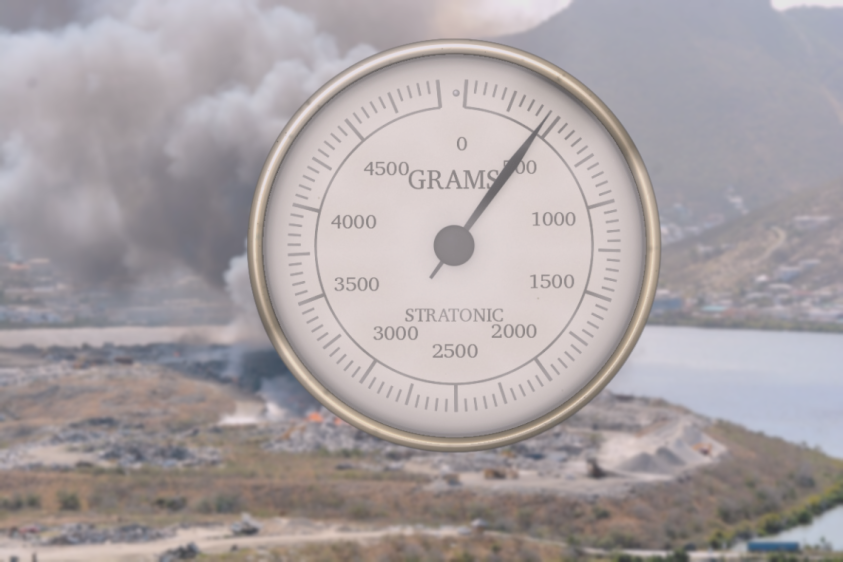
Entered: 450; g
